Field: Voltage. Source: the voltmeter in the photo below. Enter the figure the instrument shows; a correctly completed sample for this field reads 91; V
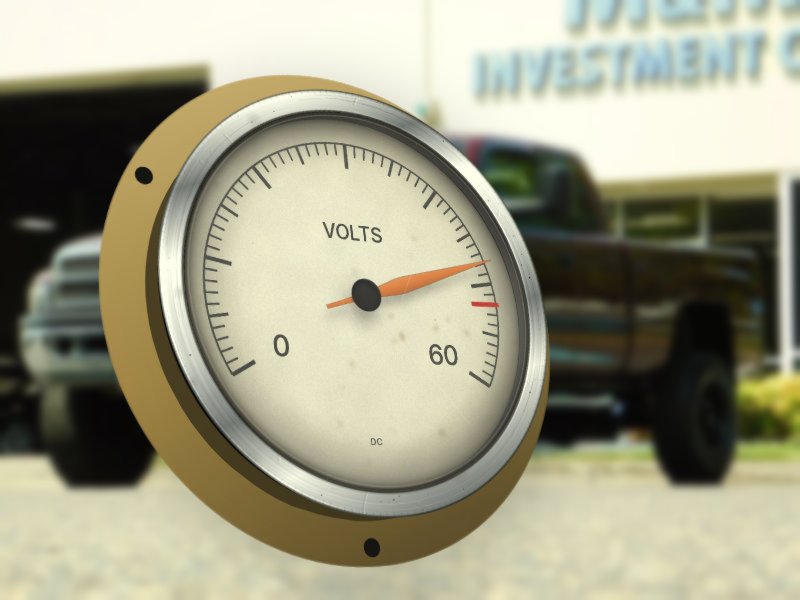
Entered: 48; V
